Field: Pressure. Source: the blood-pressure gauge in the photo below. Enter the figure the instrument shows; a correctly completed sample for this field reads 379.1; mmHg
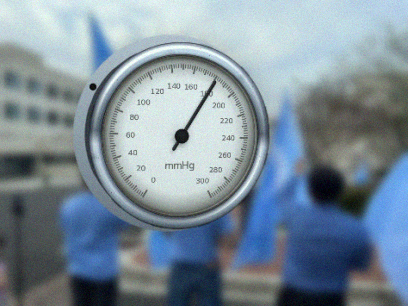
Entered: 180; mmHg
